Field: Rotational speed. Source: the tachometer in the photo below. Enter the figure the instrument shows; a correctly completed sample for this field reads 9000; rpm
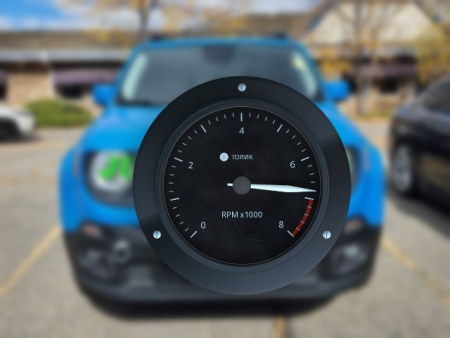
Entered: 6800; rpm
